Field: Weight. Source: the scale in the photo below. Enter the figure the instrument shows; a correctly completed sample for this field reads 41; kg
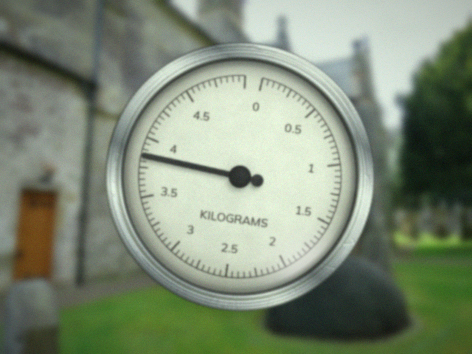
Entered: 3.85; kg
